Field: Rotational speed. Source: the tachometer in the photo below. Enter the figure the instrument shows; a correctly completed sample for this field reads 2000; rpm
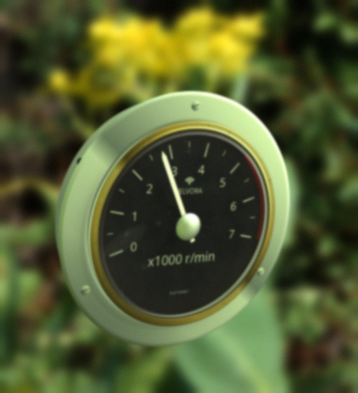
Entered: 2750; rpm
